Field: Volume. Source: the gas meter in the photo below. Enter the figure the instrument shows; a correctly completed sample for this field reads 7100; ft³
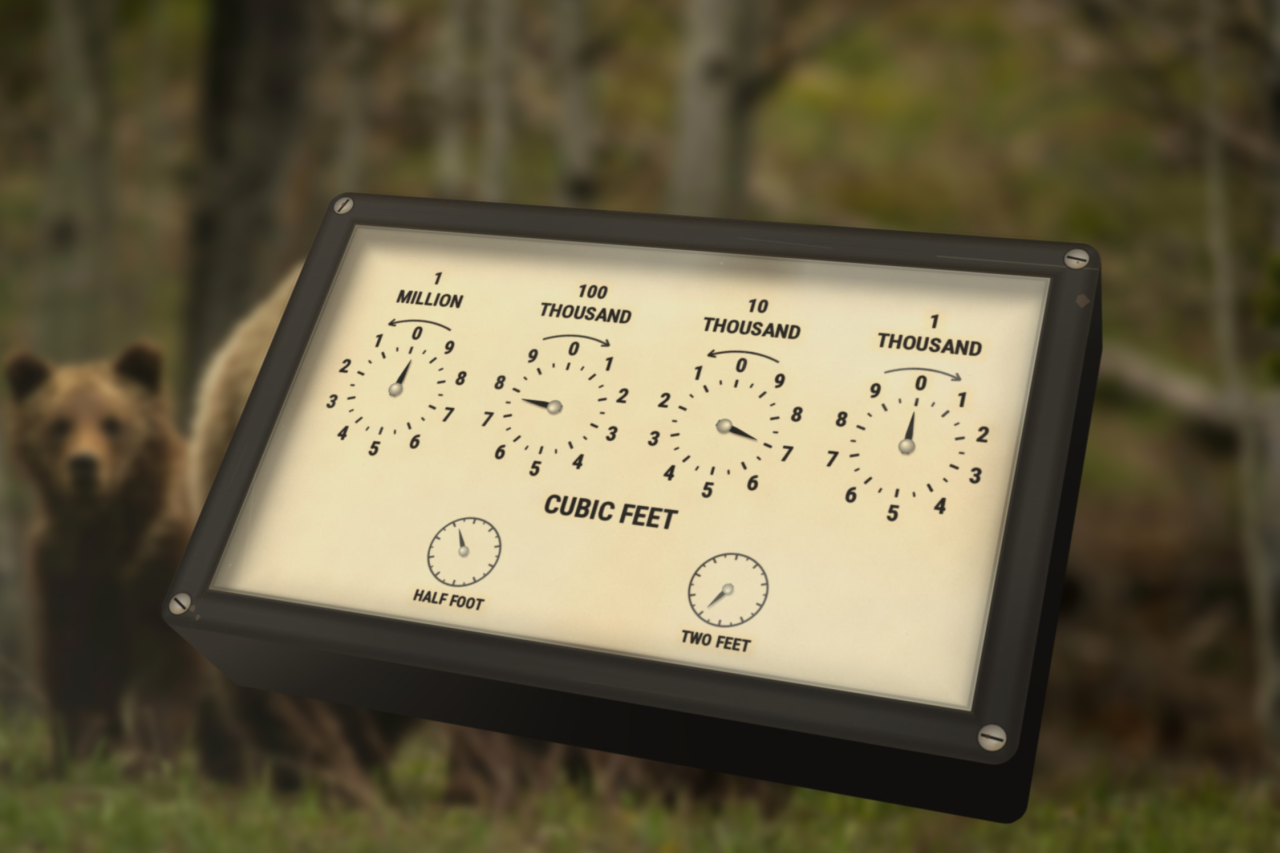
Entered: 977000; ft³
